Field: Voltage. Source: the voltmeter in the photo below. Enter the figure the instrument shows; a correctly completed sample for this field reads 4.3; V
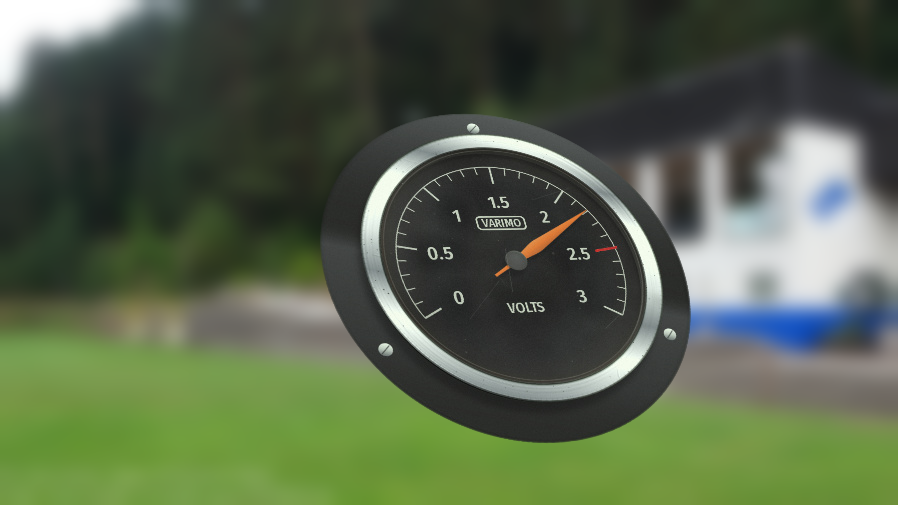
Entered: 2.2; V
